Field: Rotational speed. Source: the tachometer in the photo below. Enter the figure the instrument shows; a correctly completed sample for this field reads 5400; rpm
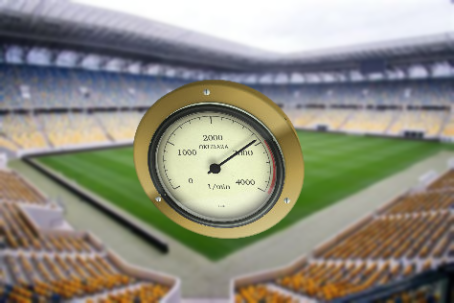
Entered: 2900; rpm
